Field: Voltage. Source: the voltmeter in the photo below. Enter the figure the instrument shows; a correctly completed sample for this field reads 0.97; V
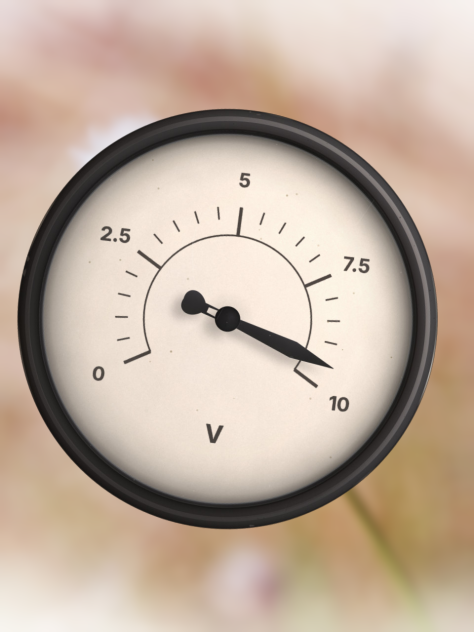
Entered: 9.5; V
